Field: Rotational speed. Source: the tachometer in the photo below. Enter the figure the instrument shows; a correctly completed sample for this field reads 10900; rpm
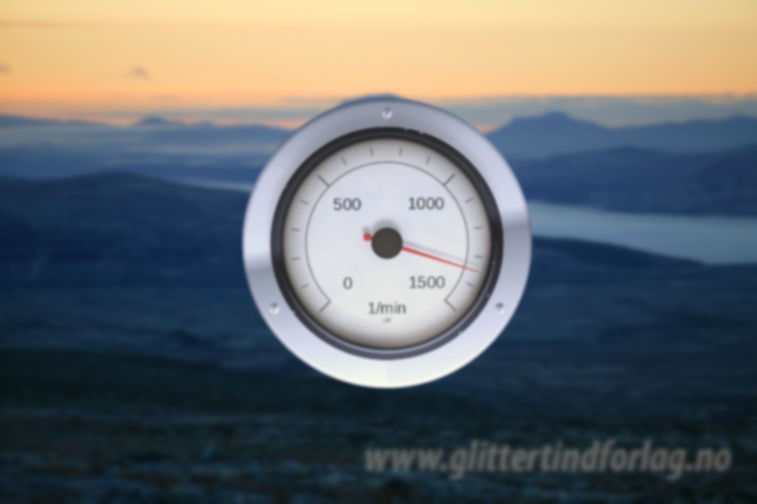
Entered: 1350; rpm
